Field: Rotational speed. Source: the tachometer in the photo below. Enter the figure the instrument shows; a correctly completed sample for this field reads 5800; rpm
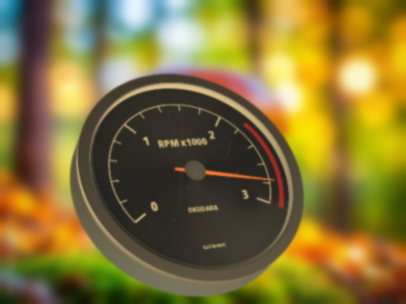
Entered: 2800; rpm
